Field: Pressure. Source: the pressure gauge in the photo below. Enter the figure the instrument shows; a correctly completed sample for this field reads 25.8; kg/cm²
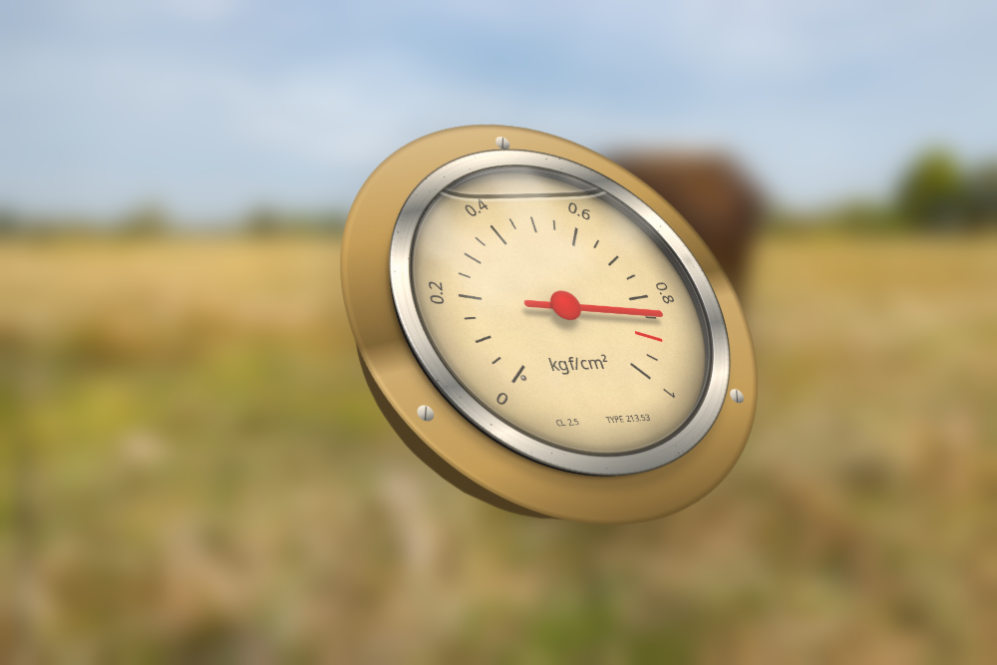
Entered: 0.85; kg/cm²
